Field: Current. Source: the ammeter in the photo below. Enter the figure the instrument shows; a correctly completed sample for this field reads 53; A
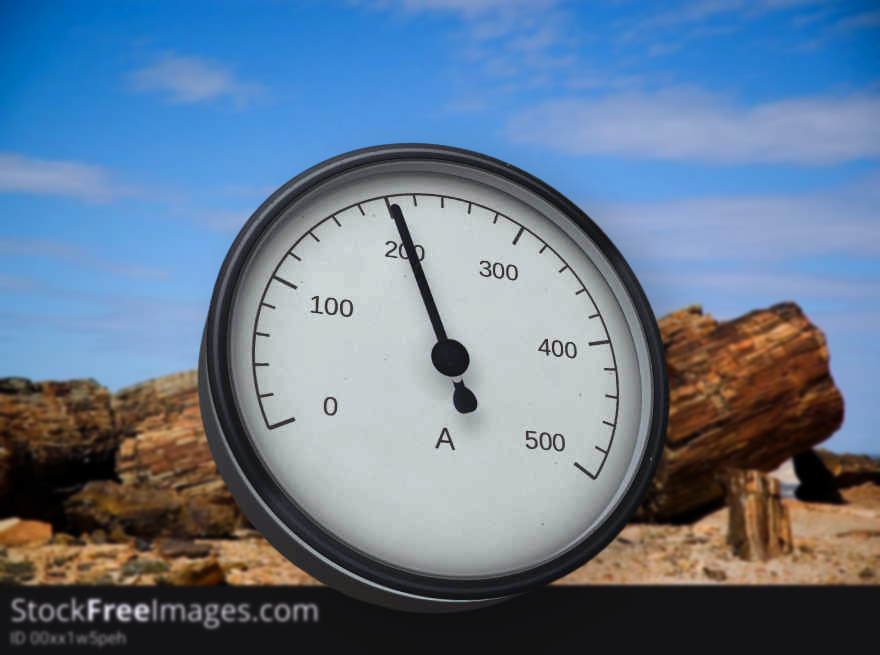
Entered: 200; A
